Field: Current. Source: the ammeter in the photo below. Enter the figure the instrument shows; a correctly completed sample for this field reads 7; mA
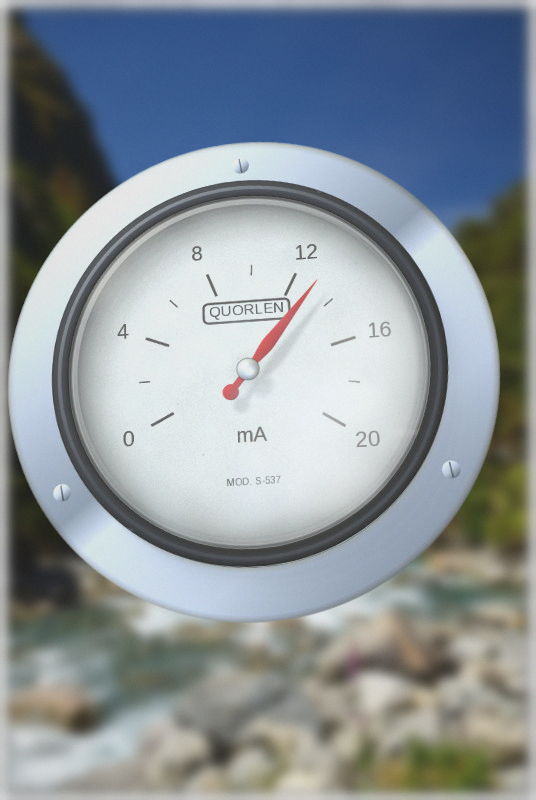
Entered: 13; mA
